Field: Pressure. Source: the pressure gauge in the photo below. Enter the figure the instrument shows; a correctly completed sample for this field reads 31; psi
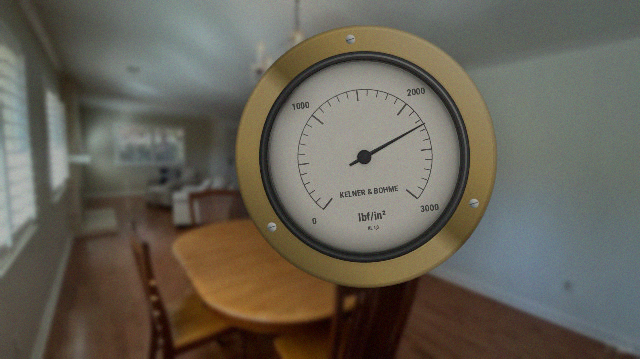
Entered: 2250; psi
